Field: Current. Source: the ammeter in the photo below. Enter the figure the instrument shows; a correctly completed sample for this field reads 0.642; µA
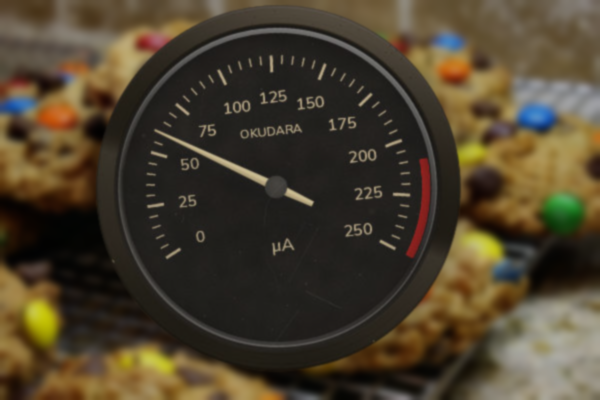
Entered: 60; µA
